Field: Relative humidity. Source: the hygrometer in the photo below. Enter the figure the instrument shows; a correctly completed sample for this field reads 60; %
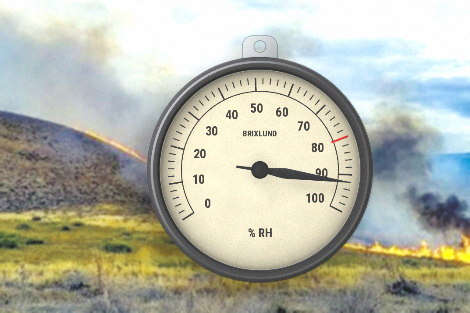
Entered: 92; %
